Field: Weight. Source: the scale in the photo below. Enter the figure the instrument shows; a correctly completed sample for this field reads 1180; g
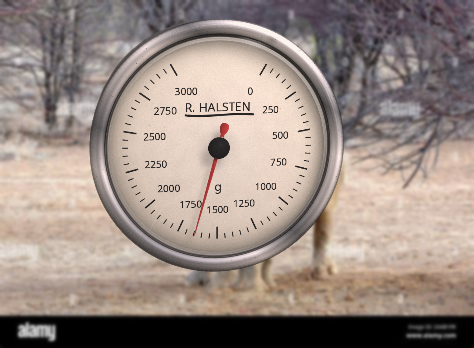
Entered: 1650; g
